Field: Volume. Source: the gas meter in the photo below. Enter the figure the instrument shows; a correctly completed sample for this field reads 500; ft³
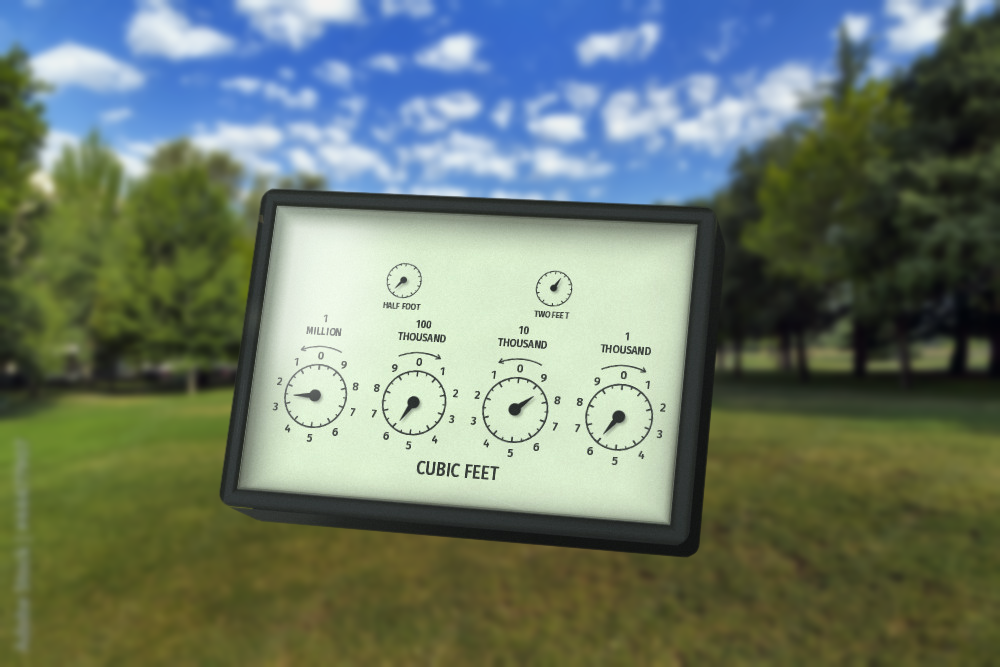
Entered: 258600; ft³
